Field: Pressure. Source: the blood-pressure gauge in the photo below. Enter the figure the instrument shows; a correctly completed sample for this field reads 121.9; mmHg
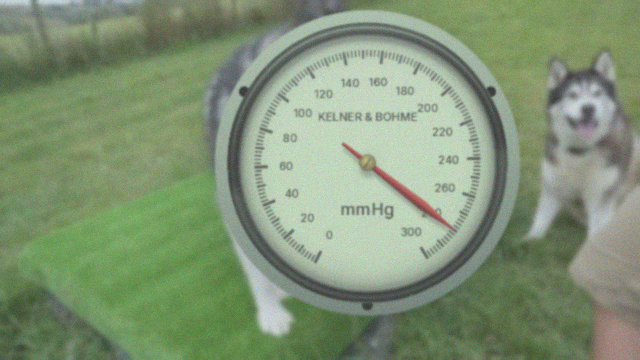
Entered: 280; mmHg
